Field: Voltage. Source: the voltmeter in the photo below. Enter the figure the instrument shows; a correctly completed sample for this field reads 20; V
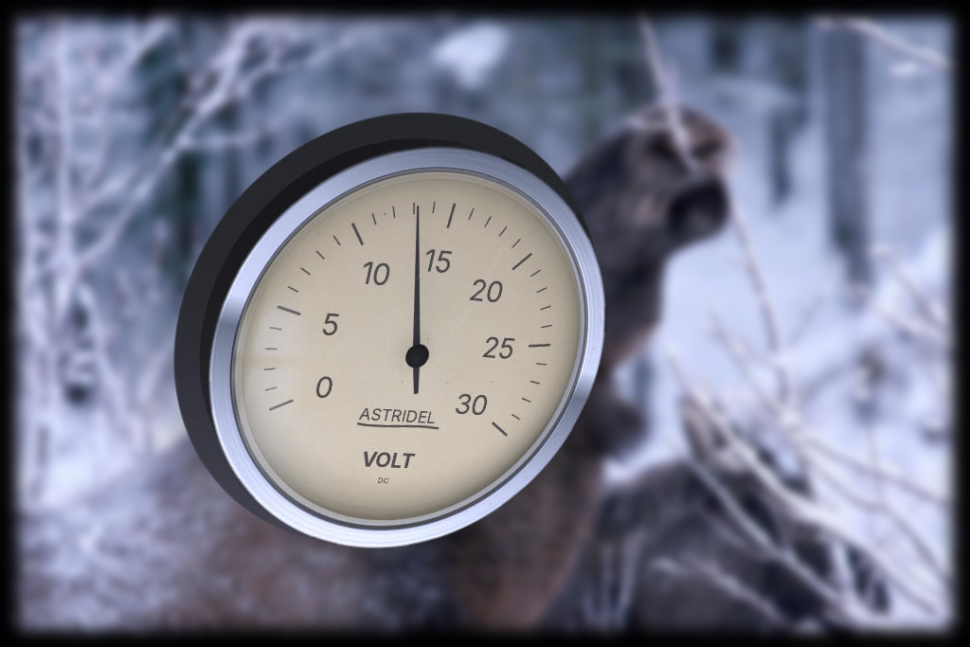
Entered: 13; V
